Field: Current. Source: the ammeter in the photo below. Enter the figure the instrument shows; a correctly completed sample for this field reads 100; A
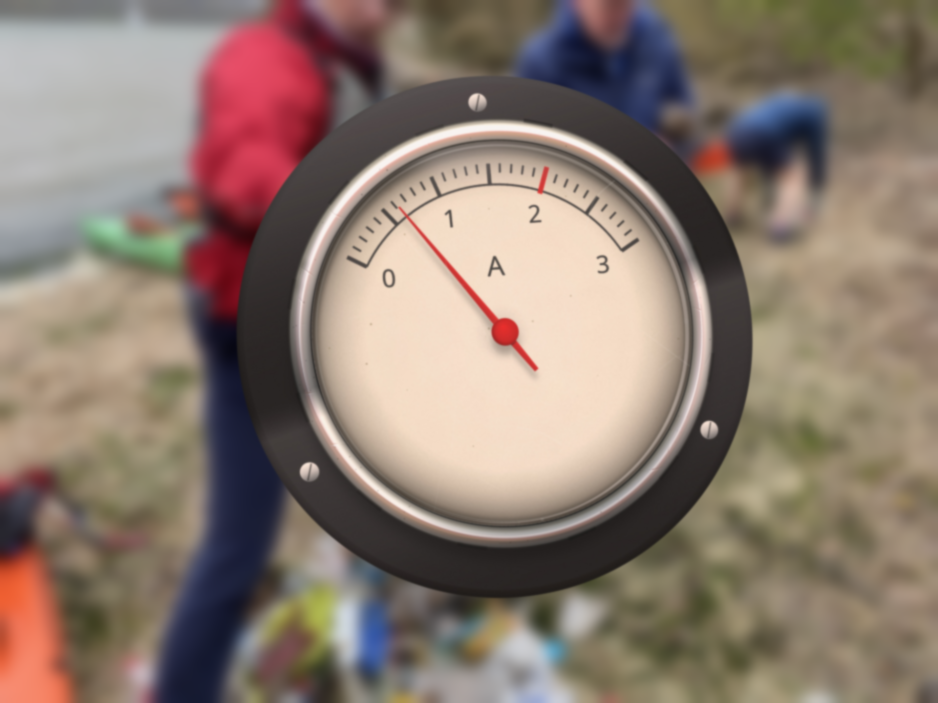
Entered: 0.6; A
